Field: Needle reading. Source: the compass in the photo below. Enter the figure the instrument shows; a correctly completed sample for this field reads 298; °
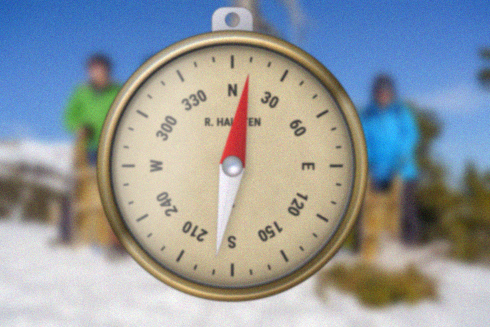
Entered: 10; °
